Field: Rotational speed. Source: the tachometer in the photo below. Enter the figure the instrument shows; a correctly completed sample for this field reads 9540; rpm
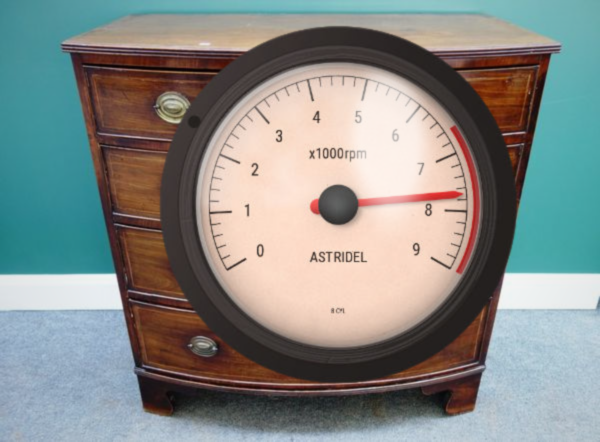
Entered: 7700; rpm
